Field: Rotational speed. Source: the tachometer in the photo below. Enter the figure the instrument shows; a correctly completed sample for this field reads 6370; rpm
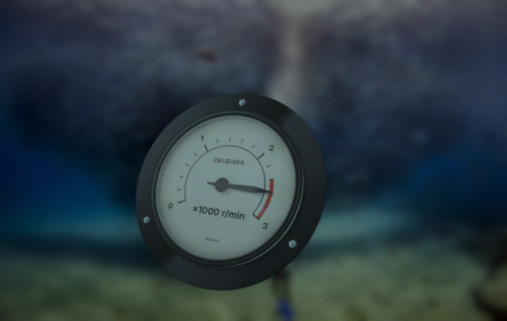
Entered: 2600; rpm
